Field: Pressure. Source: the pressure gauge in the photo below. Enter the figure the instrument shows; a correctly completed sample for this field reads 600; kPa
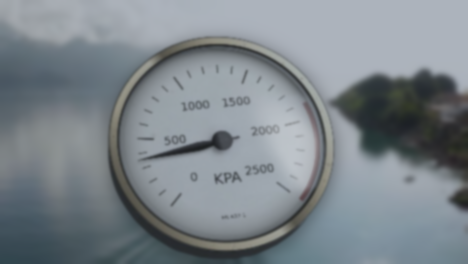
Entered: 350; kPa
